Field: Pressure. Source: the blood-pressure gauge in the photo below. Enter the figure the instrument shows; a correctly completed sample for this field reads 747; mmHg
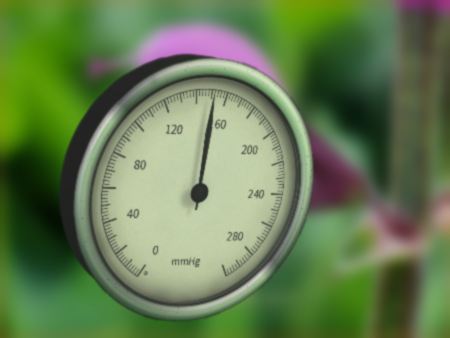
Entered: 150; mmHg
